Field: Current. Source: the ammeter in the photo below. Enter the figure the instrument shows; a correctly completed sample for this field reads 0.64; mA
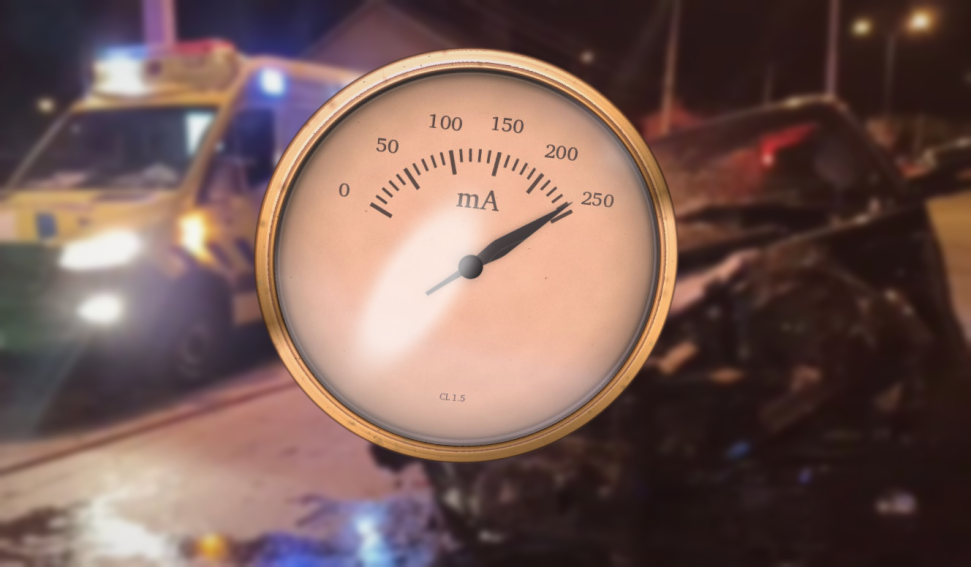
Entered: 240; mA
